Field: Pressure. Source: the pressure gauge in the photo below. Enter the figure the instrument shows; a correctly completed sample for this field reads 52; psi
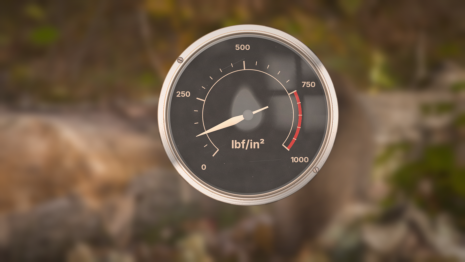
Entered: 100; psi
